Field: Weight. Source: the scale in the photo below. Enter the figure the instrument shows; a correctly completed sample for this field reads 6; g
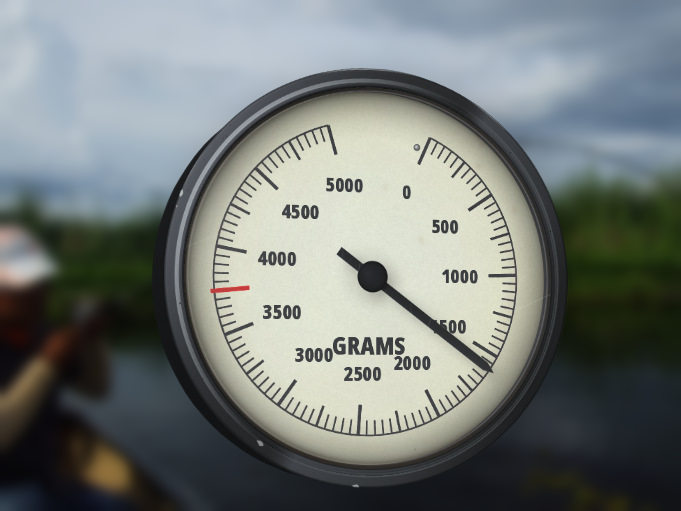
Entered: 1600; g
